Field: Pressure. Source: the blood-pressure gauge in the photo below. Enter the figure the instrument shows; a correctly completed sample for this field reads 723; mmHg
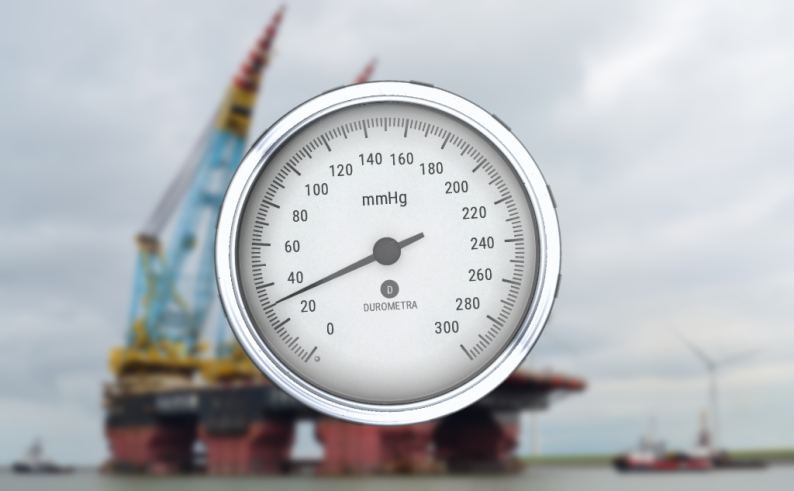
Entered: 30; mmHg
